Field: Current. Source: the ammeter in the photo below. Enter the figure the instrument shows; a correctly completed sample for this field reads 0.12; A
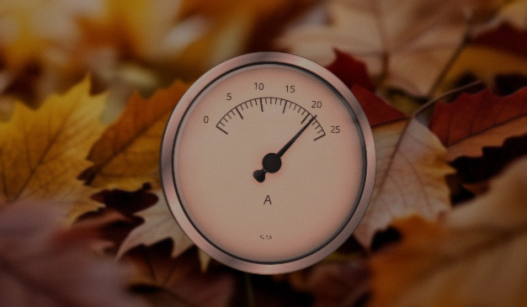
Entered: 21; A
